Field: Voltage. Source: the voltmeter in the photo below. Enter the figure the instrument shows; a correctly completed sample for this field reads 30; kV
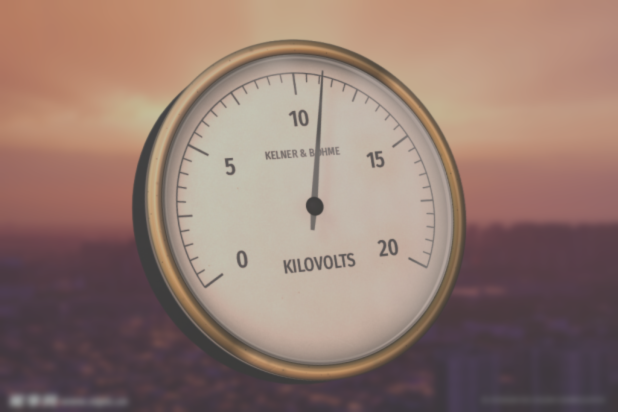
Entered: 11; kV
